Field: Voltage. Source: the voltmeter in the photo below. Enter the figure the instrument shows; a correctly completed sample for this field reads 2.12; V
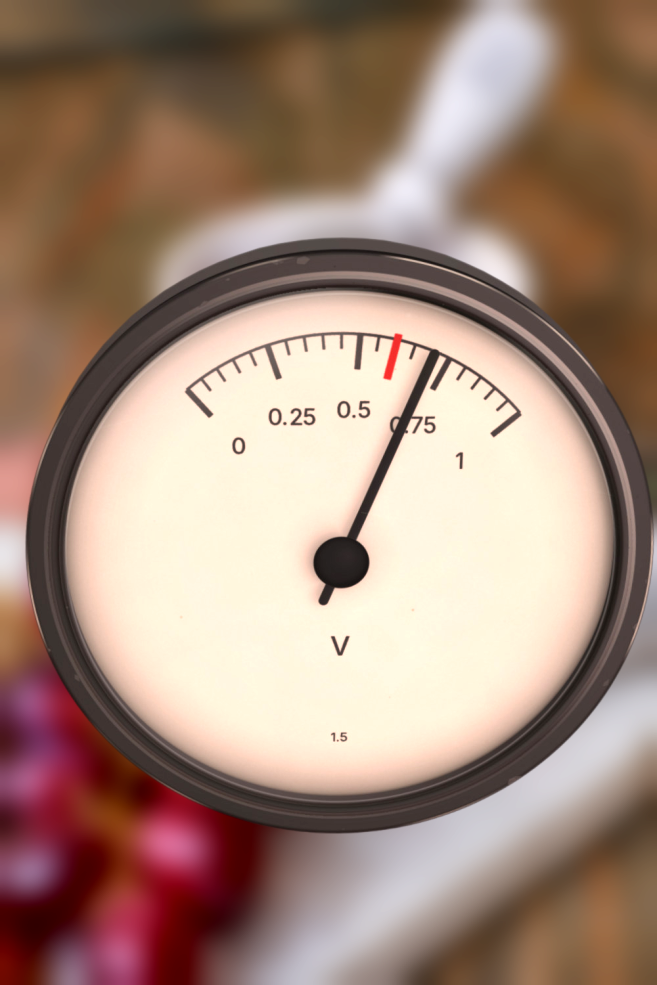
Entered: 0.7; V
